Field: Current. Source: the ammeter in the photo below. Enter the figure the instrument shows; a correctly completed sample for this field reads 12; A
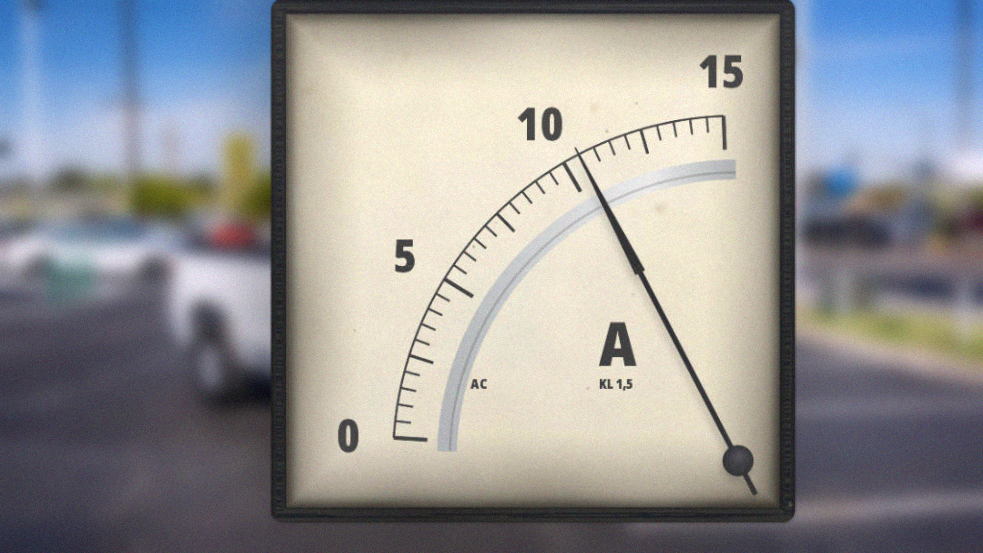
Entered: 10.5; A
